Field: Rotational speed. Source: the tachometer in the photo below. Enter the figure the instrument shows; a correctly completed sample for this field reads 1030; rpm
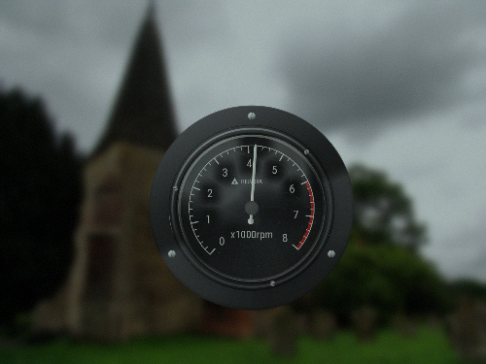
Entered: 4200; rpm
